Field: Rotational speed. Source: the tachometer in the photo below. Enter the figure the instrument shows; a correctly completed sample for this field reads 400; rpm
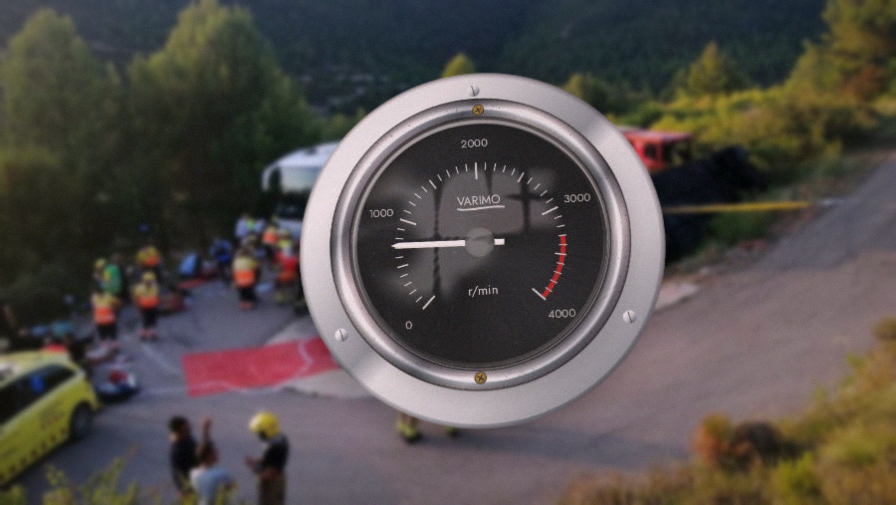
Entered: 700; rpm
